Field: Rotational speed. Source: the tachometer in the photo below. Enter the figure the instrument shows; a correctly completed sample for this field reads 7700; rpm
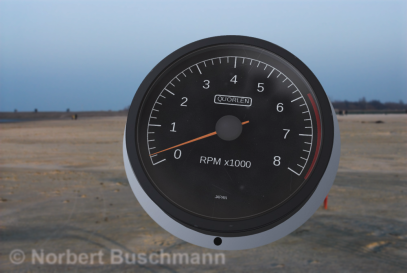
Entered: 200; rpm
